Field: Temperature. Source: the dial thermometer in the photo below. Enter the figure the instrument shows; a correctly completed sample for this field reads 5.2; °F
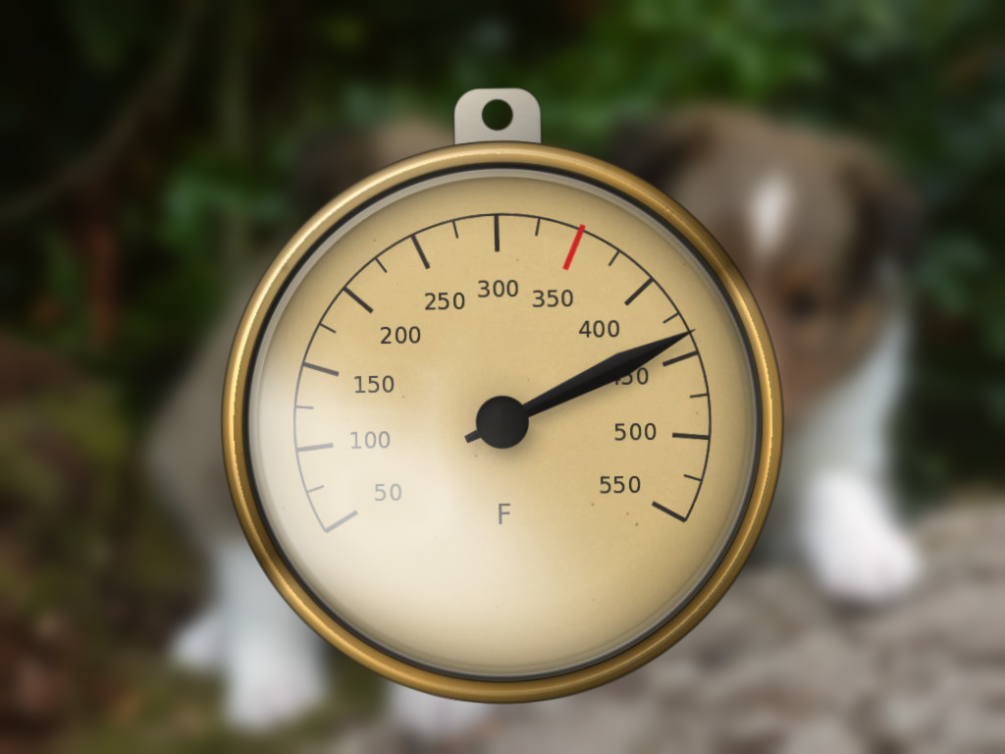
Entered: 437.5; °F
